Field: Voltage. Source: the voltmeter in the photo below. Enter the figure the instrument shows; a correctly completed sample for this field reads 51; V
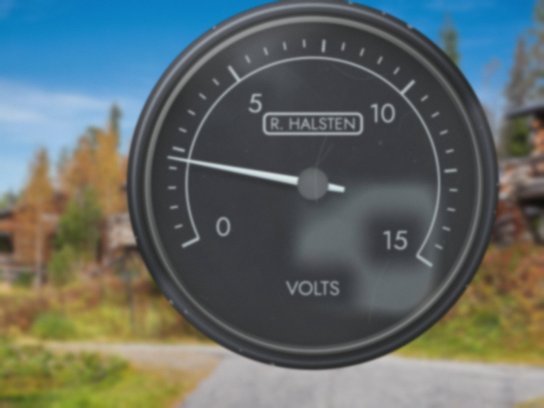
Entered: 2.25; V
